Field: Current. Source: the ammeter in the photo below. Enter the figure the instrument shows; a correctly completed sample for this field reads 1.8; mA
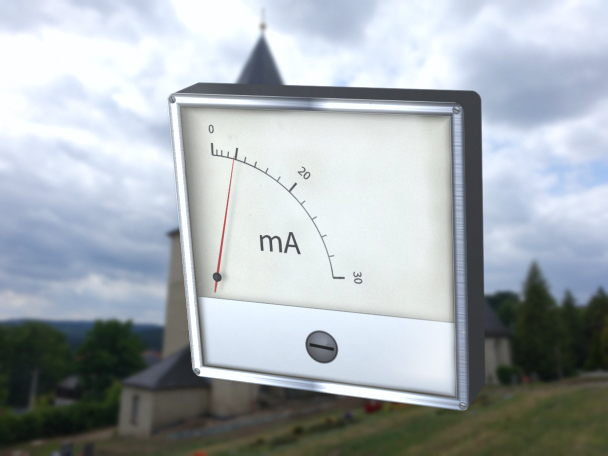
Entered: 10; mA
